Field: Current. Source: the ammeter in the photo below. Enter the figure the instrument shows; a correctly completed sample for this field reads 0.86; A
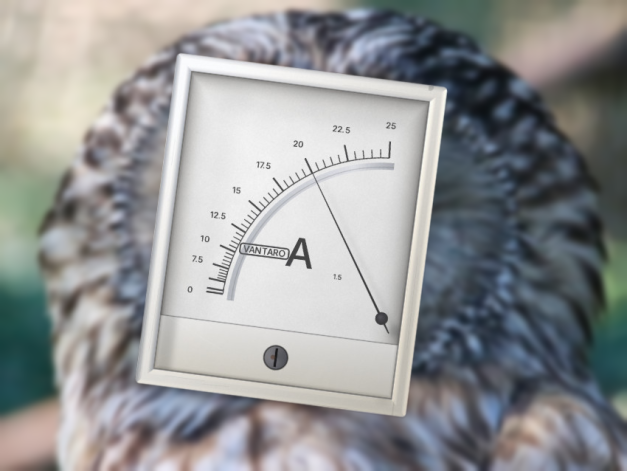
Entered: 20; A
